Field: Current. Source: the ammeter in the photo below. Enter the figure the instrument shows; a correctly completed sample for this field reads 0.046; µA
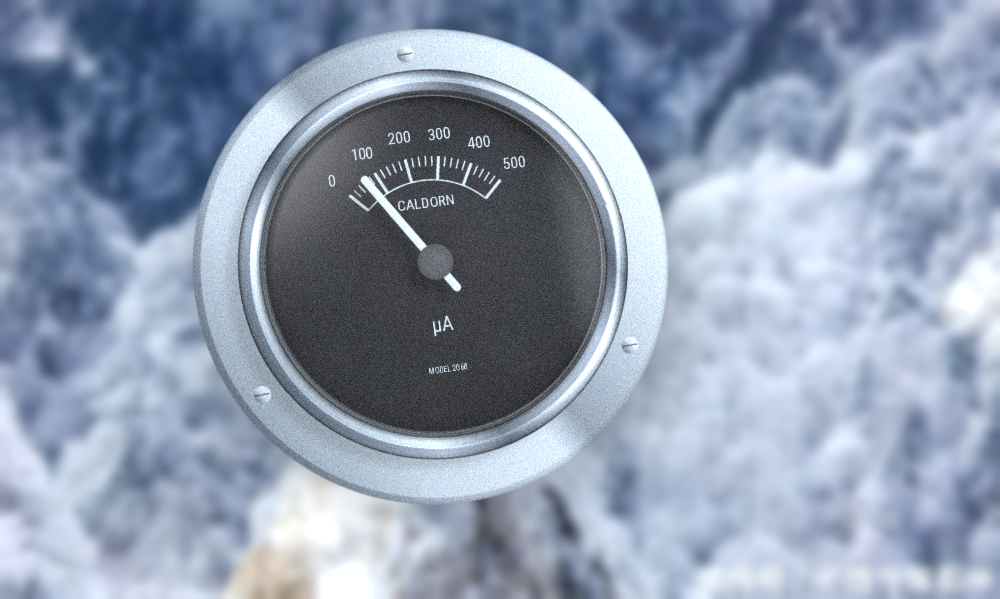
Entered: 60; µA
